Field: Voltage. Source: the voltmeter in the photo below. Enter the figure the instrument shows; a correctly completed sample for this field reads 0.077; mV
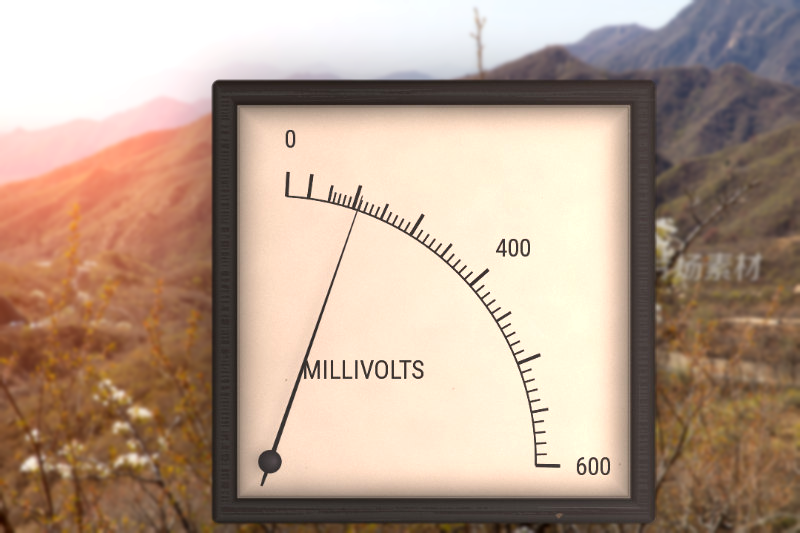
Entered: 210; mV
